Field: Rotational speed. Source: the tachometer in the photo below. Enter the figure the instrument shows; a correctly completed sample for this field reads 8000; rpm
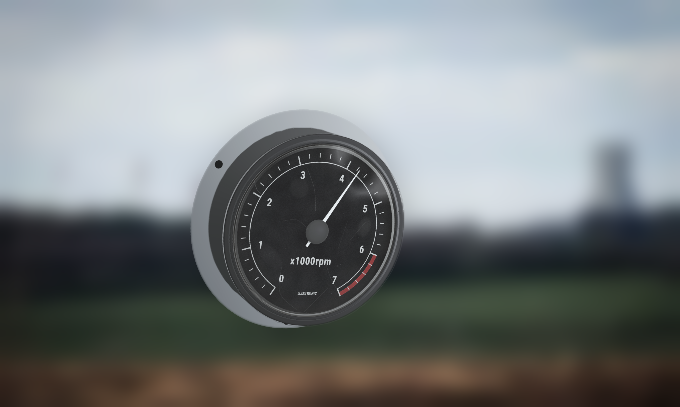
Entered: 4200; rpm
